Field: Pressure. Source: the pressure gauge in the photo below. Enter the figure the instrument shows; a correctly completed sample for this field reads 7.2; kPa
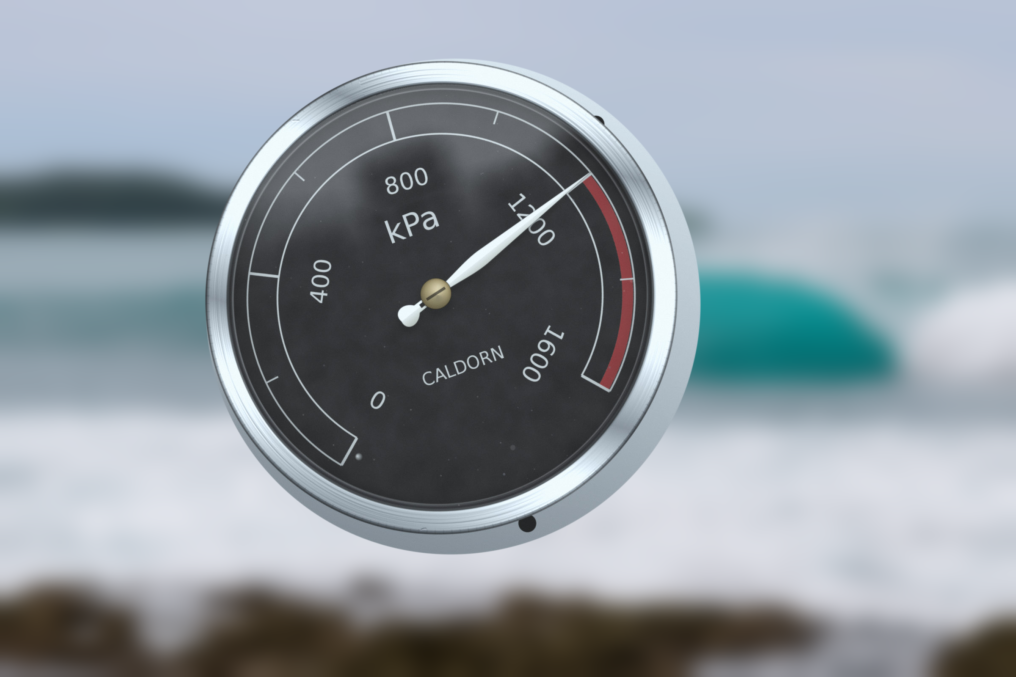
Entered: 1200; kPa
